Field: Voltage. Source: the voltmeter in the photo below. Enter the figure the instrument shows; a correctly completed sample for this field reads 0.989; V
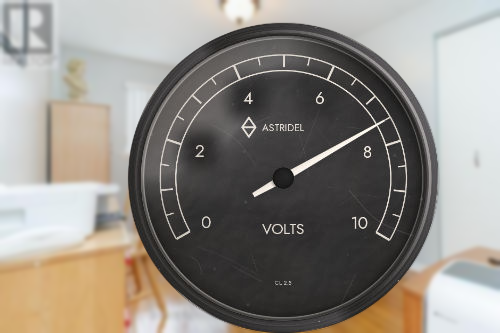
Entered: 7.5; V
